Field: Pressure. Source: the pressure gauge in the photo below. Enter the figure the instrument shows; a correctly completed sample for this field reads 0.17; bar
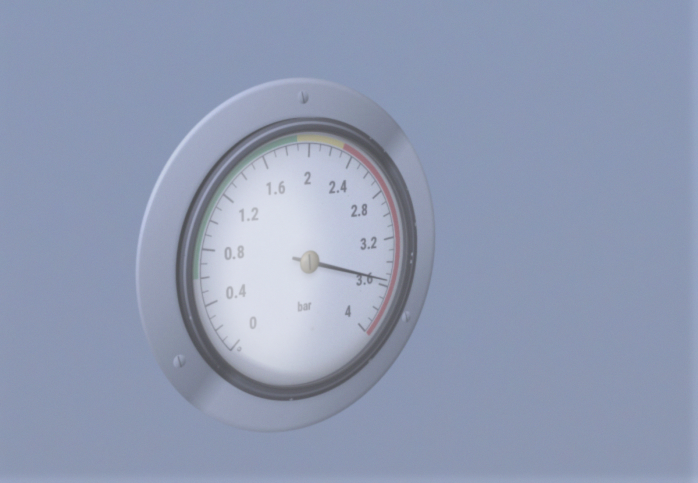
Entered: 3.55; bar
